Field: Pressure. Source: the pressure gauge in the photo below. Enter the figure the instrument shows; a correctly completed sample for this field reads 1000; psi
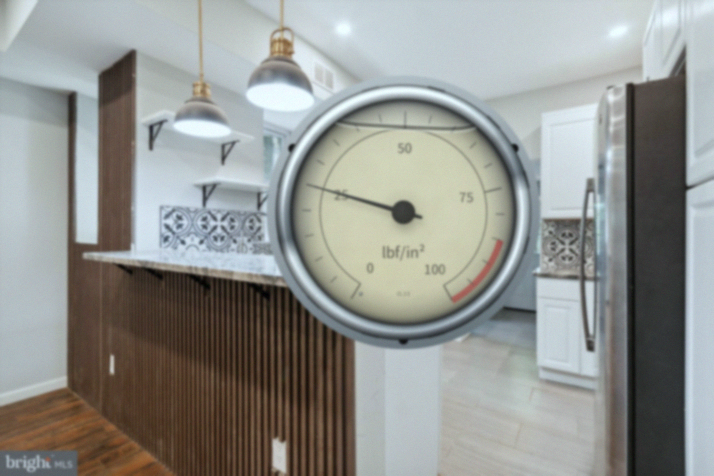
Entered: 25; psi
